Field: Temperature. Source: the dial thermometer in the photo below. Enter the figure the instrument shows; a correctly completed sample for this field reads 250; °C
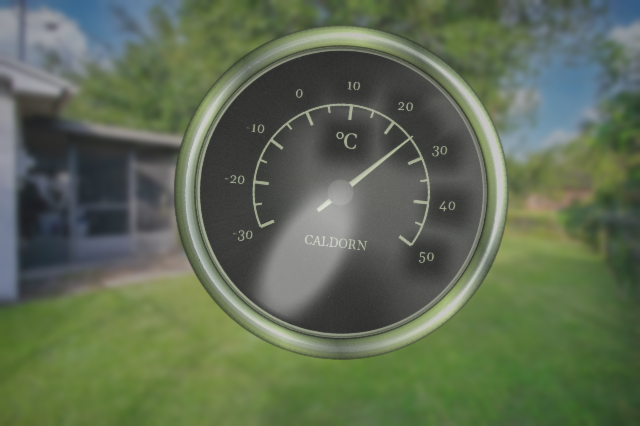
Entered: 25; °C
